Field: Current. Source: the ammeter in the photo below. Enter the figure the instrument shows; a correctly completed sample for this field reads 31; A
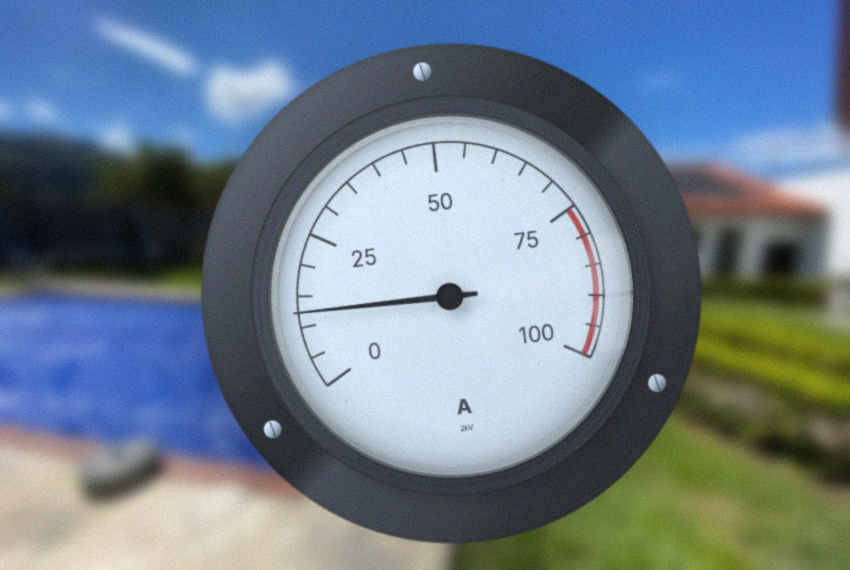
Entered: 12.5; A
